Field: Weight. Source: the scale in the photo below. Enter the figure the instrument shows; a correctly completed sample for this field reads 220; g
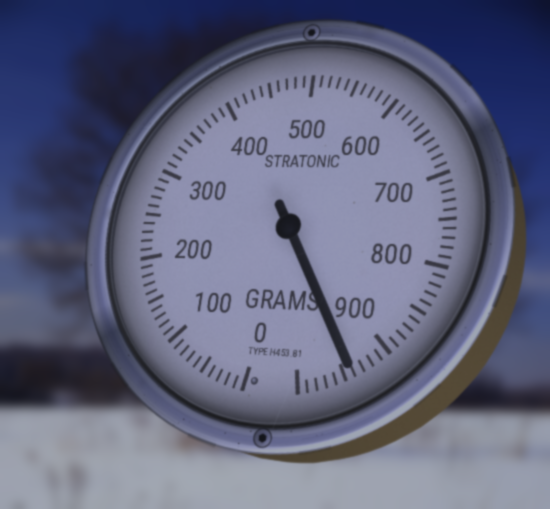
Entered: 940; g
